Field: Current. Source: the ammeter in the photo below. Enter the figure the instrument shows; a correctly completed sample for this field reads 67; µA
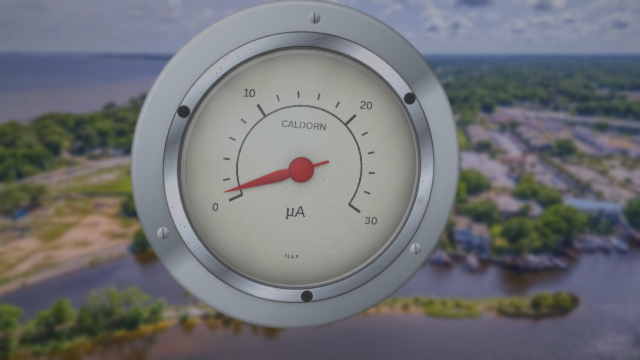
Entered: 1; µA
